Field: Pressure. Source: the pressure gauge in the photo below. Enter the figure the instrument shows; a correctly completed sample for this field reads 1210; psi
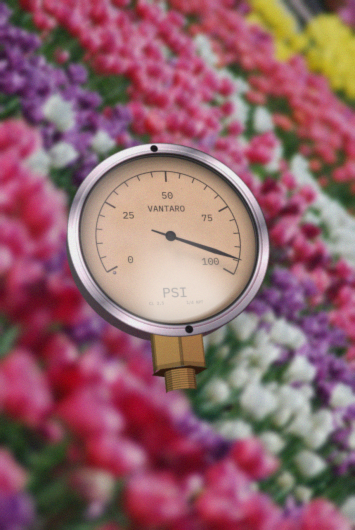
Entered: 95; psi
